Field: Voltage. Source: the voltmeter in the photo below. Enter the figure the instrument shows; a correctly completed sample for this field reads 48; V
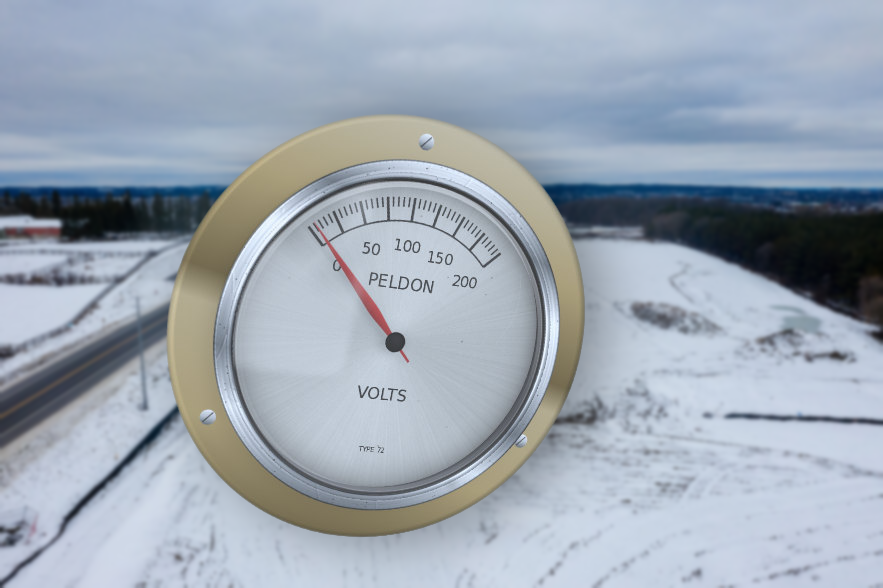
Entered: 5; V
